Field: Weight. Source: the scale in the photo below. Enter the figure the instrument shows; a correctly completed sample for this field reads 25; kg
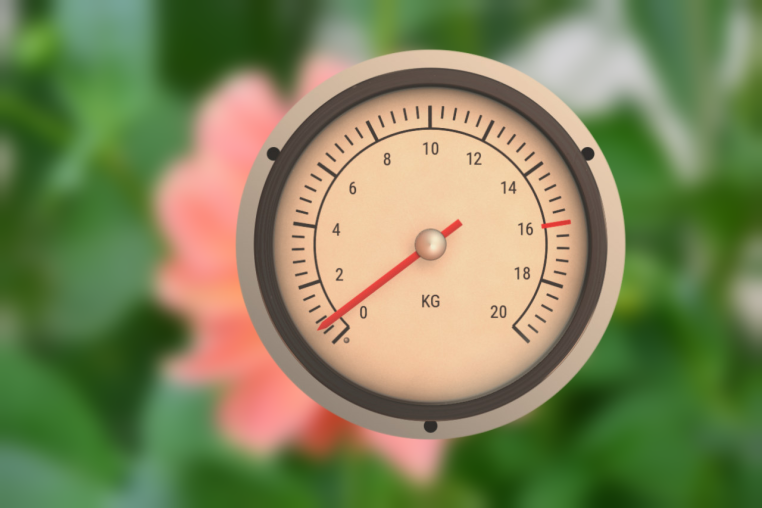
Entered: 0.6; kg
